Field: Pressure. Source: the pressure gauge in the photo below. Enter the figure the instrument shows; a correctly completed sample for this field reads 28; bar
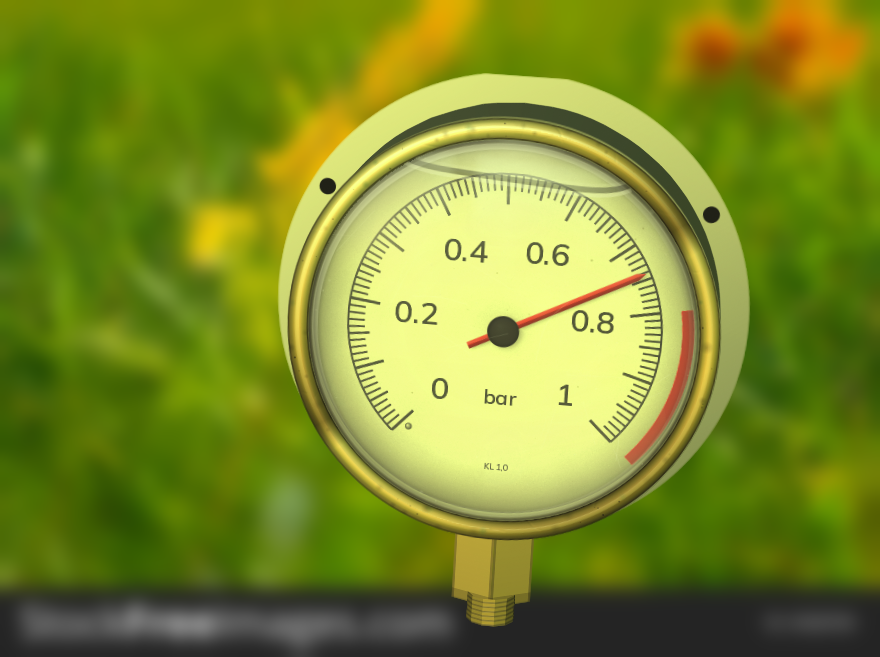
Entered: 0.74; bar
